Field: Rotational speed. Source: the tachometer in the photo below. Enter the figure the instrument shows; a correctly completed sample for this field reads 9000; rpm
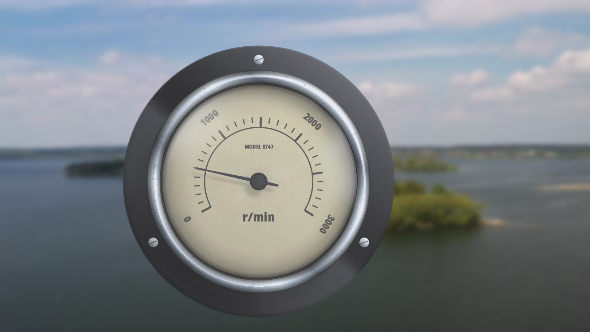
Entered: 500; rpm
